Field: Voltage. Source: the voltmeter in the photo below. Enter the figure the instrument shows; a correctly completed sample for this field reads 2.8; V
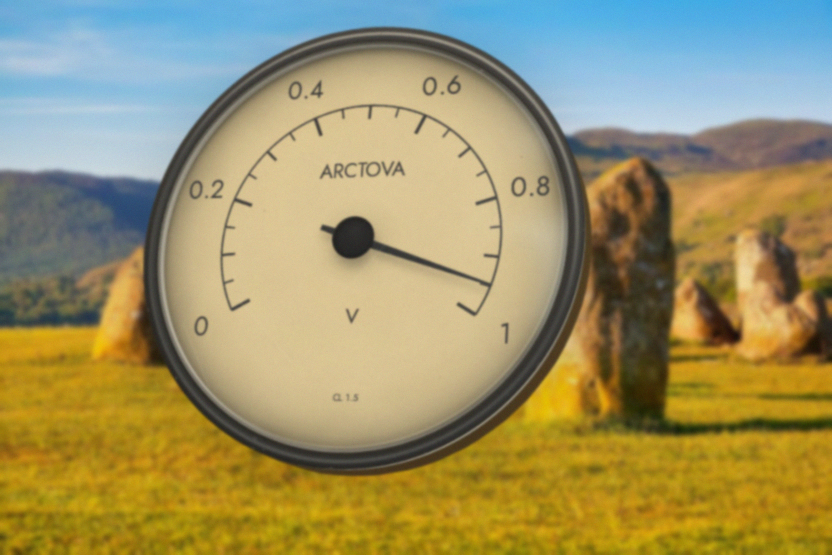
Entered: 0.95; V
